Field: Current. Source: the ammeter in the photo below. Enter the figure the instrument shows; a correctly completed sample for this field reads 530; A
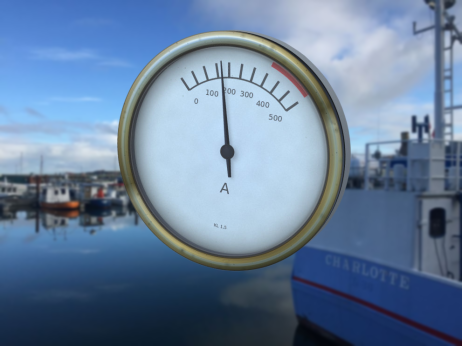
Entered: 175; A
